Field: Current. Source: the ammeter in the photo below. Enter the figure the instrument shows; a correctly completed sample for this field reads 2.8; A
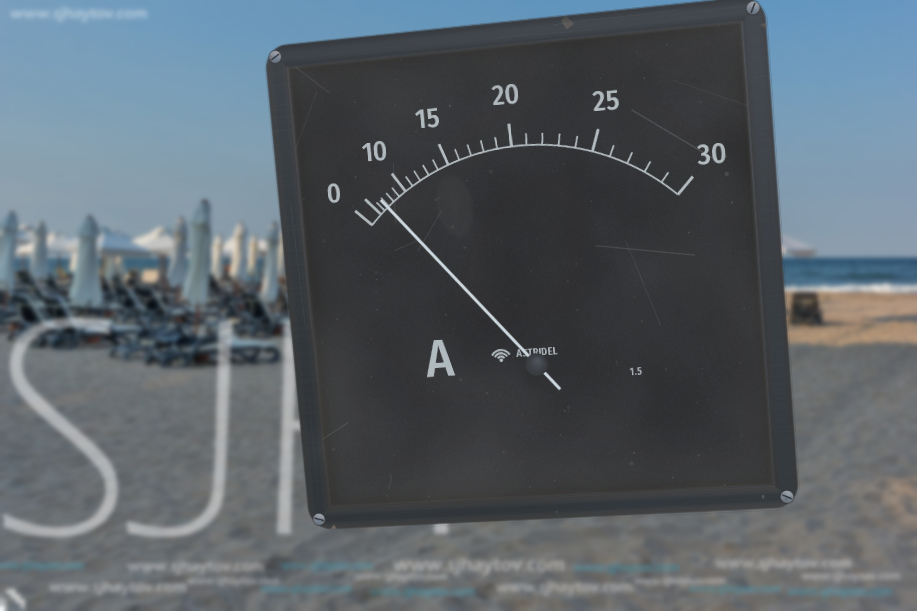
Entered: 7; A
